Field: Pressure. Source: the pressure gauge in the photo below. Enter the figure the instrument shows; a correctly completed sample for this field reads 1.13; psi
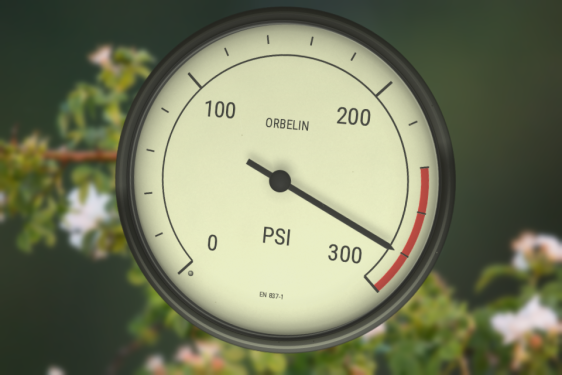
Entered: 280; psi
